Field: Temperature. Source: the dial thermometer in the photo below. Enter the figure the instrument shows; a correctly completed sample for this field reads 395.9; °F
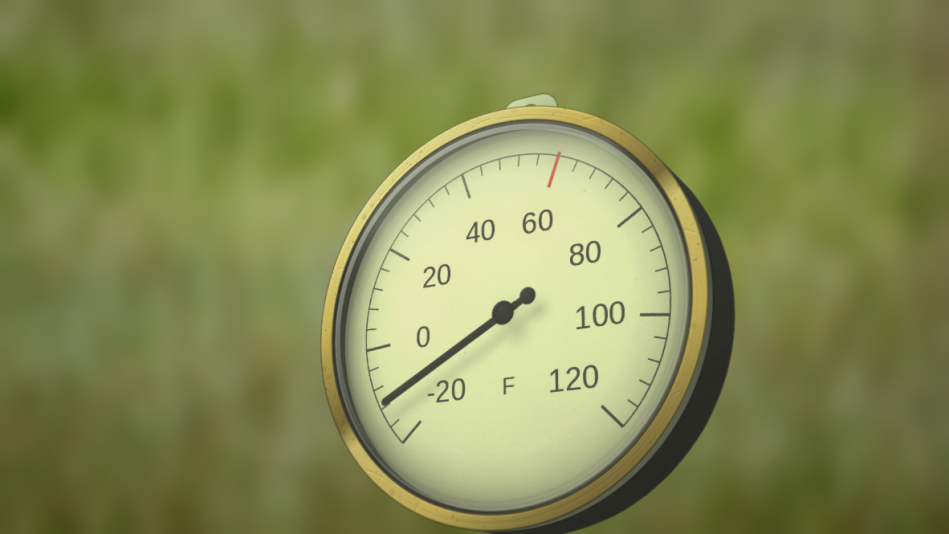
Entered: -12; °F
